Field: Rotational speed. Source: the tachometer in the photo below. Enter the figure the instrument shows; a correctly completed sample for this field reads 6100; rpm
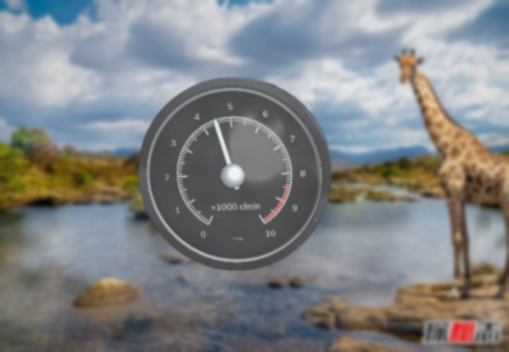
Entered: 4500; rpm
